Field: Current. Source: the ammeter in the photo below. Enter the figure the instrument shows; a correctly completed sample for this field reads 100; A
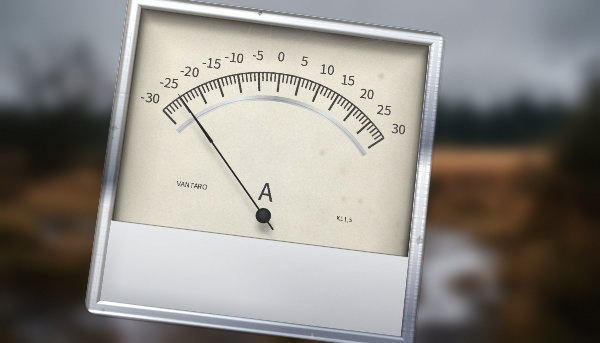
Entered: -25; A
